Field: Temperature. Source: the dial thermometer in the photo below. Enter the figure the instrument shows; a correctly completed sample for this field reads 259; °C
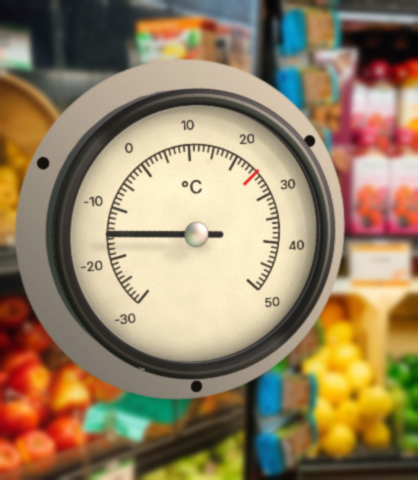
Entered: -15; °C
